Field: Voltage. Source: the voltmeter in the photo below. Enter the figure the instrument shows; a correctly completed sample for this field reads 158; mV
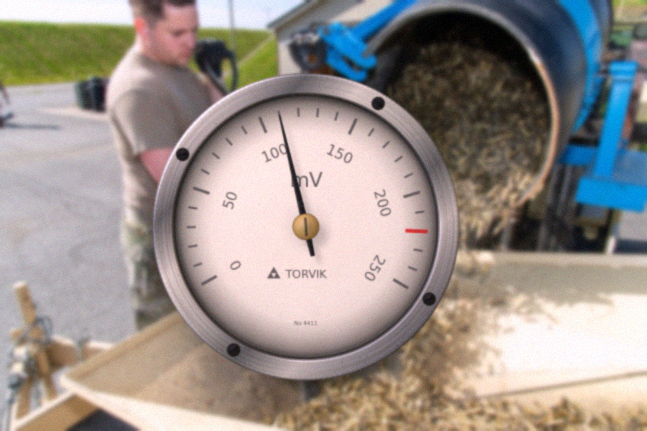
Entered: 110; mV
